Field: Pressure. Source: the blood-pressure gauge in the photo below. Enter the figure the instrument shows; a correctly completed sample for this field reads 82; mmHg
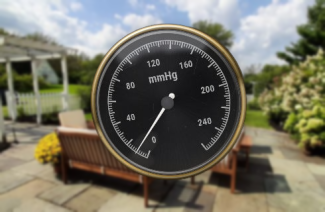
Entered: 10; mmHg
